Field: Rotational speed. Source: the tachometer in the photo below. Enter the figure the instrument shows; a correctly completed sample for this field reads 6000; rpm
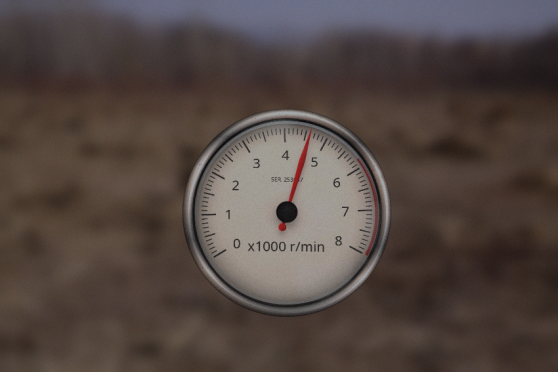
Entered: 4600; rpm
